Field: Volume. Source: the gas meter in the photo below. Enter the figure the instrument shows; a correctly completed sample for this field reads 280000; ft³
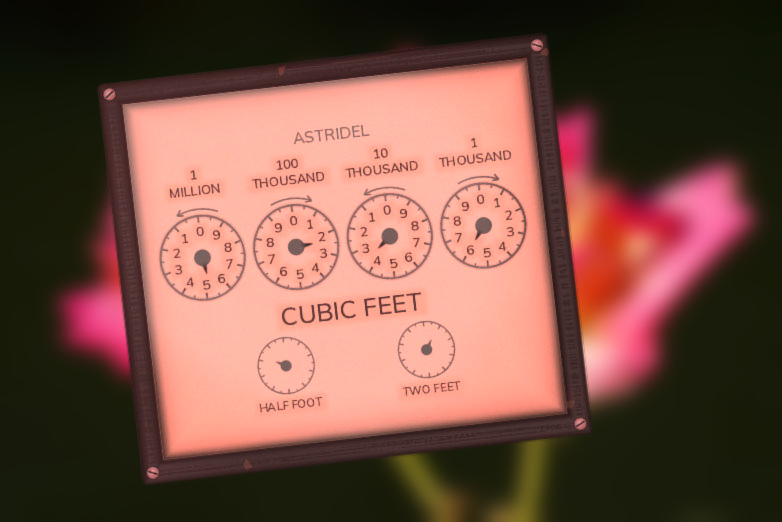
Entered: 523600; ft³
